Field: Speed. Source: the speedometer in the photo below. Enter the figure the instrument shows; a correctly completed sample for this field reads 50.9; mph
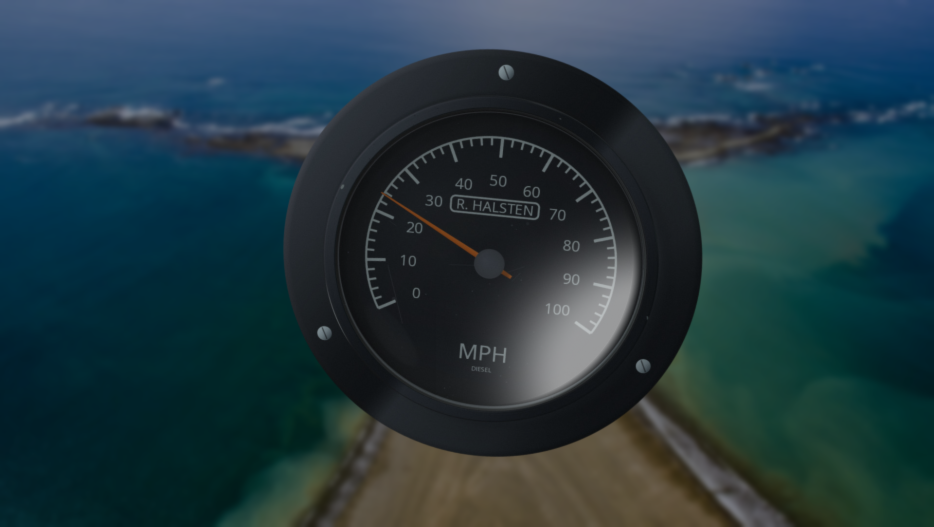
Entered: 24; mph
